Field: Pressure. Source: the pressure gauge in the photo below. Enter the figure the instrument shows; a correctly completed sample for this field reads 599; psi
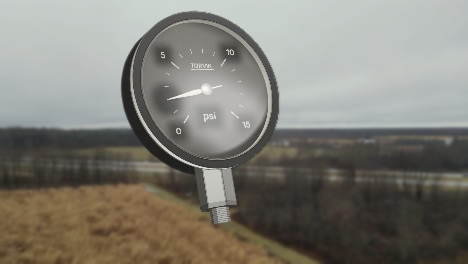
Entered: 2; psi
